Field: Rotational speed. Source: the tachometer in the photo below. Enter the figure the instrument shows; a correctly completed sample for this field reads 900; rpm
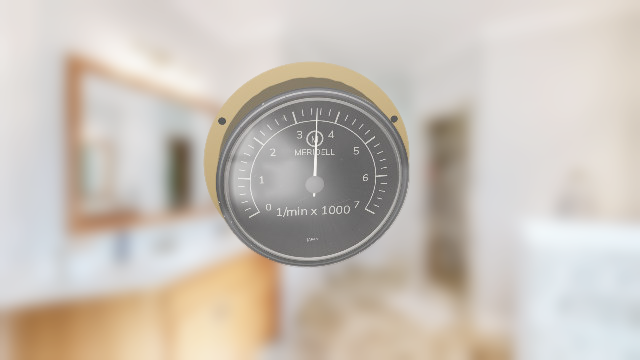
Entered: 3500; rpm
